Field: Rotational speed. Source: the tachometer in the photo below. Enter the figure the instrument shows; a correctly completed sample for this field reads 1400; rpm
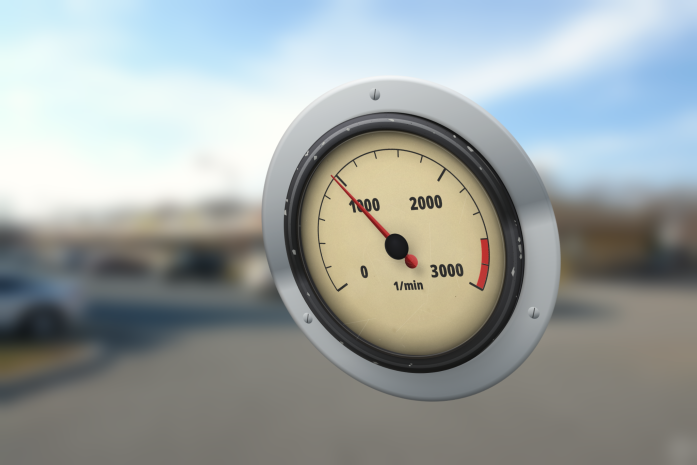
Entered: 1000; rpm
